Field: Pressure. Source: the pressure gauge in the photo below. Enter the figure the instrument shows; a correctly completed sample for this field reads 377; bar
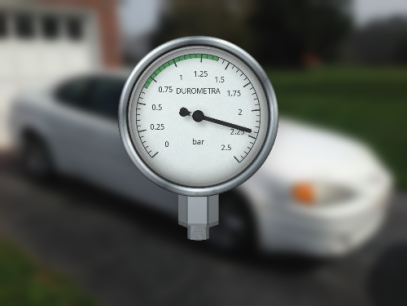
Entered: 2.2; bar
